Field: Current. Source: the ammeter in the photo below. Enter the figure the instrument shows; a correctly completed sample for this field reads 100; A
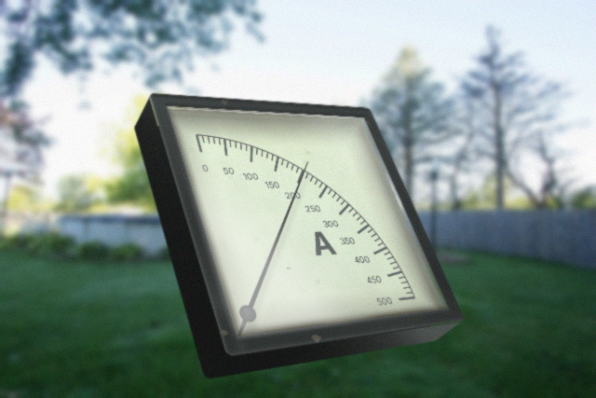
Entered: 200; A
